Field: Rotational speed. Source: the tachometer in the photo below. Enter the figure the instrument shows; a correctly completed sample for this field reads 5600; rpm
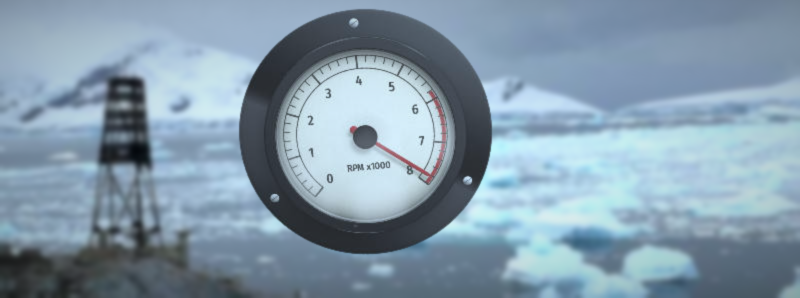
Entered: 7800; rpm
